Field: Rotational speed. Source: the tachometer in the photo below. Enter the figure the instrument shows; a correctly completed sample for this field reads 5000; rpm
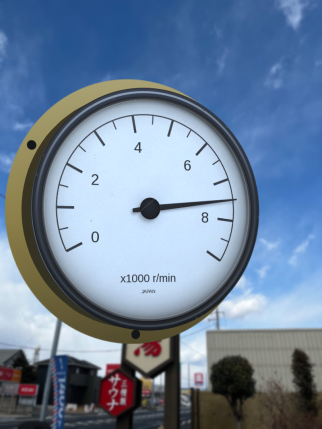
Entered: 7500; rpm
